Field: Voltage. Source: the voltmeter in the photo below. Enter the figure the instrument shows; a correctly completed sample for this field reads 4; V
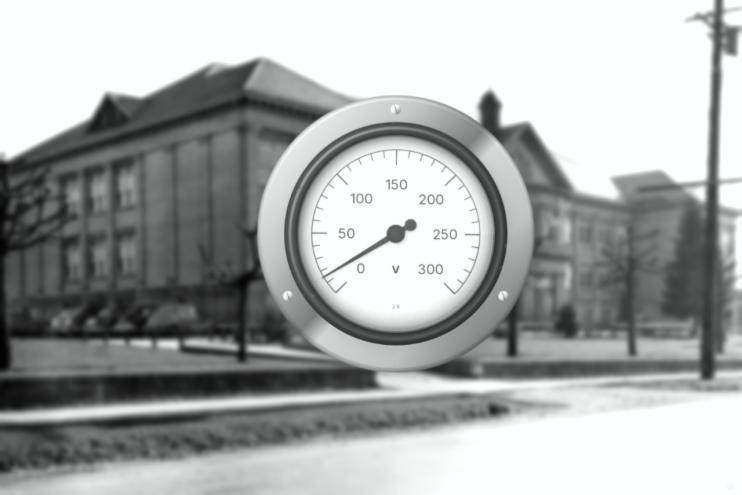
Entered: 15; V
